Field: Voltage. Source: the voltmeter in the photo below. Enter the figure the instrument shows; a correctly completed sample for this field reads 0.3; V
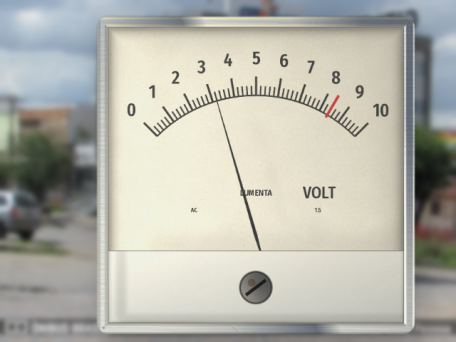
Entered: 3.2; V
